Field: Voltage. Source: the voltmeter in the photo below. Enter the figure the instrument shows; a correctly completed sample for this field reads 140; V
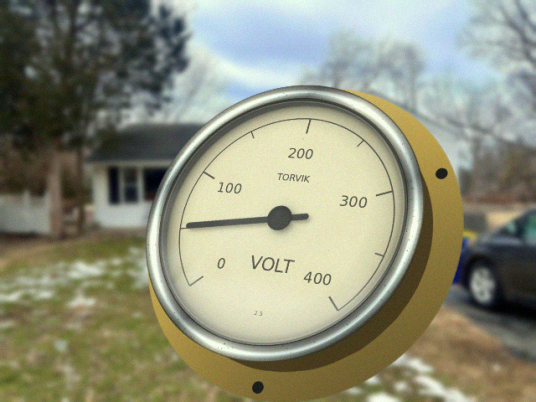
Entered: 50; V
